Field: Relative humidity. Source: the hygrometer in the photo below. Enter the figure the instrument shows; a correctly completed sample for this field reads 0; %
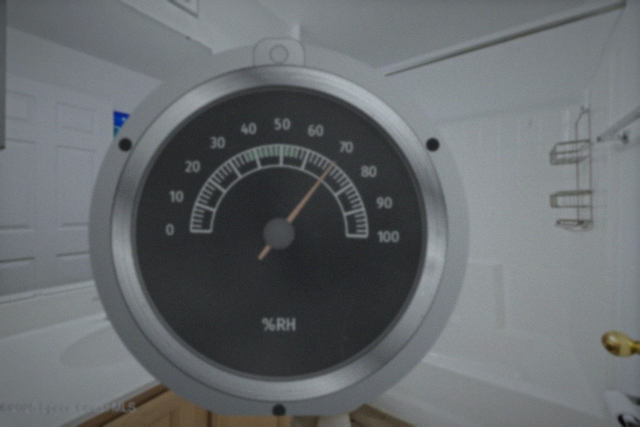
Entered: 70; %
